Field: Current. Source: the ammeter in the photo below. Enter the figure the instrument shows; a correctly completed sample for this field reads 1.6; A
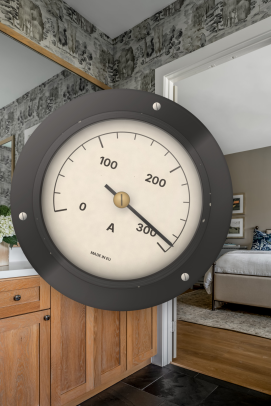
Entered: 290; A
